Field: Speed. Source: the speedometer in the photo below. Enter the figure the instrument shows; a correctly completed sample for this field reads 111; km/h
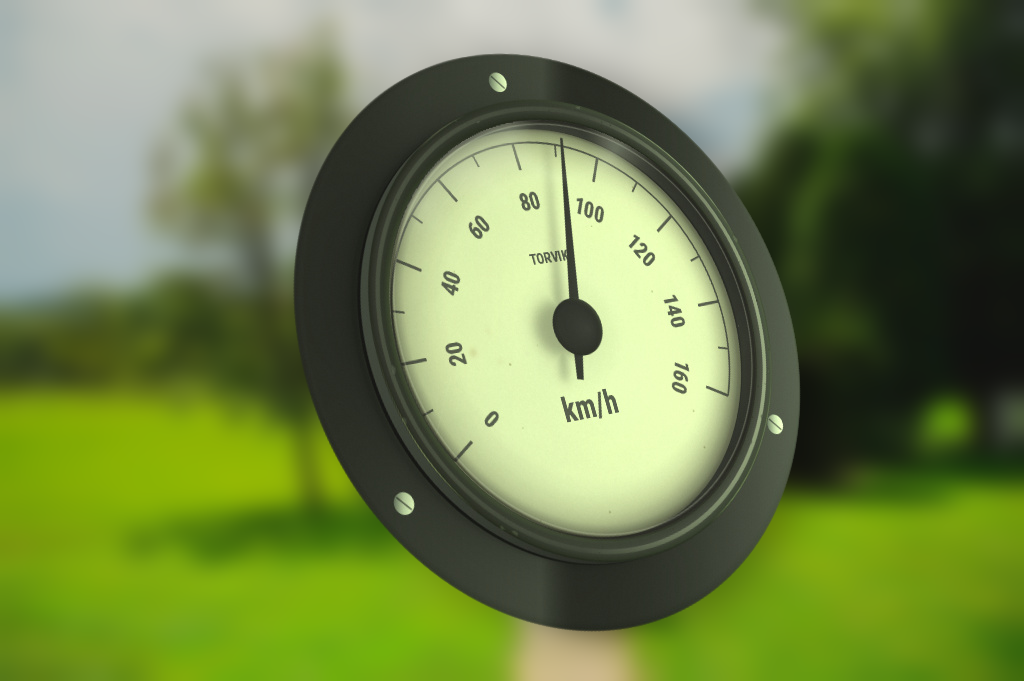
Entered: 90; km/h
